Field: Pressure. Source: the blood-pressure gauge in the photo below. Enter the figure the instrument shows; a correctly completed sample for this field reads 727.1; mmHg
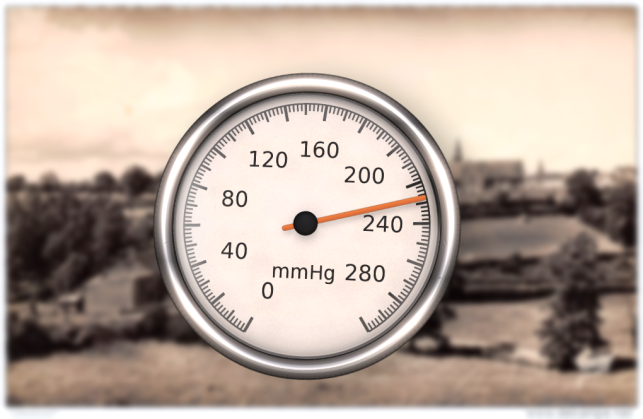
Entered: 228; mmHg
